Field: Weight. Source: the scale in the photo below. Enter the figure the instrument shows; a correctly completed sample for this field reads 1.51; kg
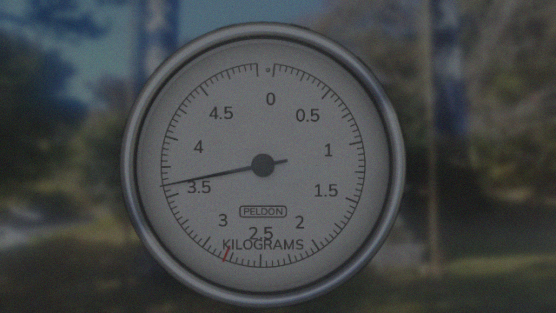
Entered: 3.6; kg
